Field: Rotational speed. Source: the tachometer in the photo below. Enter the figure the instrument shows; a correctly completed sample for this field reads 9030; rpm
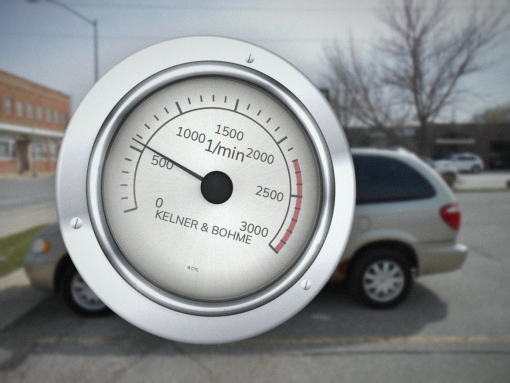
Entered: 550; rpm
